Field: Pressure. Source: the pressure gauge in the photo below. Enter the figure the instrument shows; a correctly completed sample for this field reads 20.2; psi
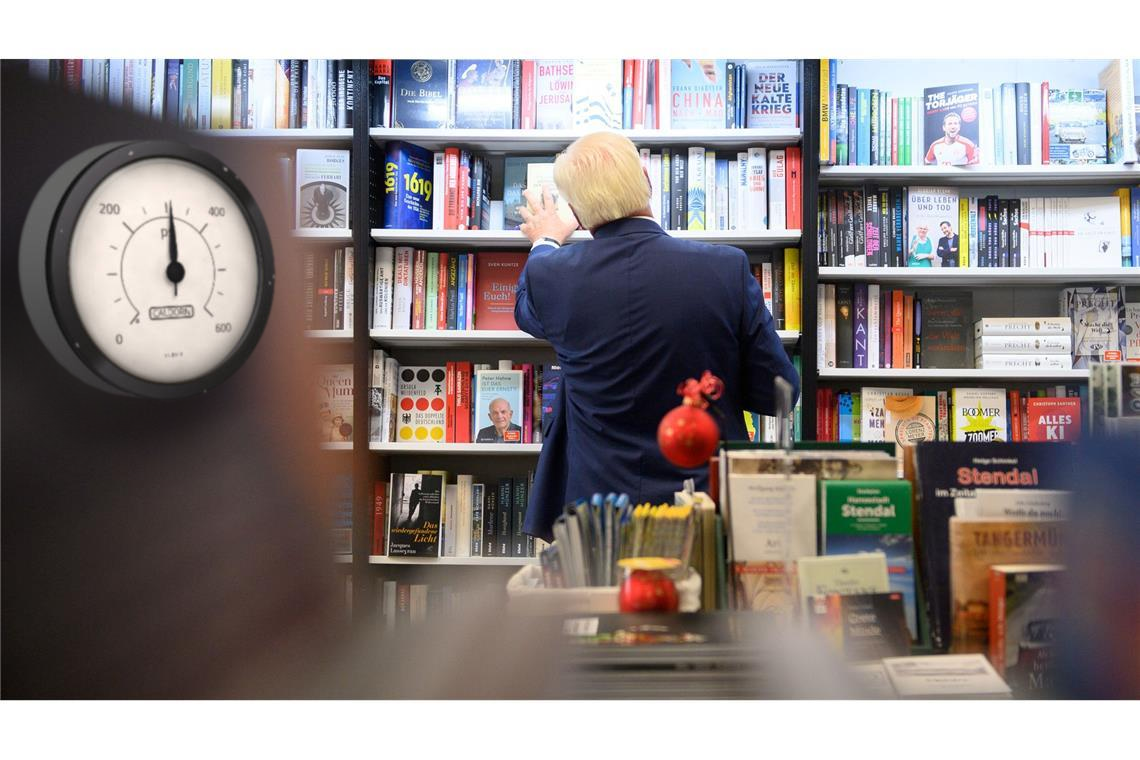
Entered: 300; psi
